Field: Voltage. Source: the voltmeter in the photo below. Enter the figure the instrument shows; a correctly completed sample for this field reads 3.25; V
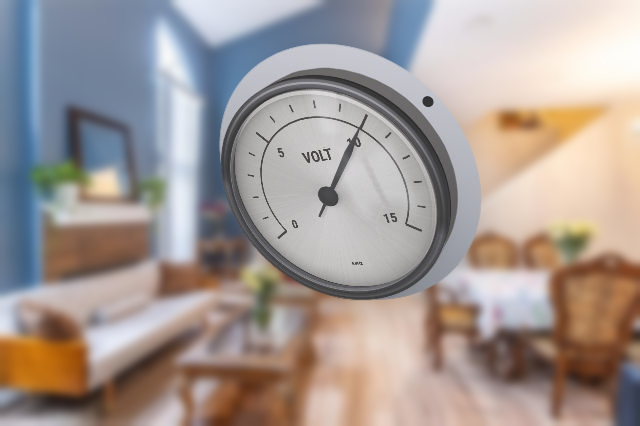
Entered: 10; V
